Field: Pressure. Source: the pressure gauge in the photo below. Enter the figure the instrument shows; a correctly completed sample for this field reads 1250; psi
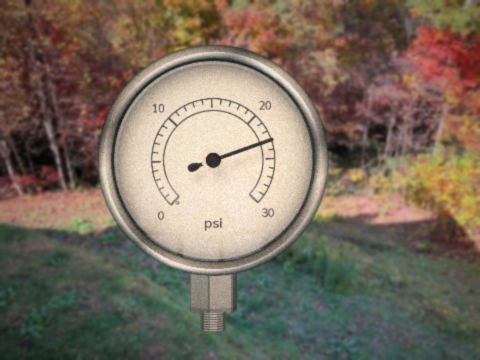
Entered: 23; psi
